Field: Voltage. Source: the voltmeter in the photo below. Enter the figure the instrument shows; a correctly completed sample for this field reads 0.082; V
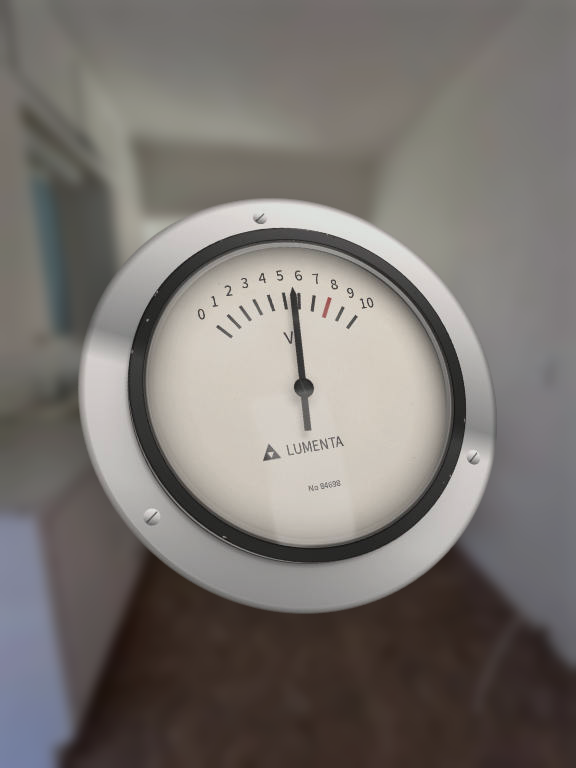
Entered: 5.5; V
